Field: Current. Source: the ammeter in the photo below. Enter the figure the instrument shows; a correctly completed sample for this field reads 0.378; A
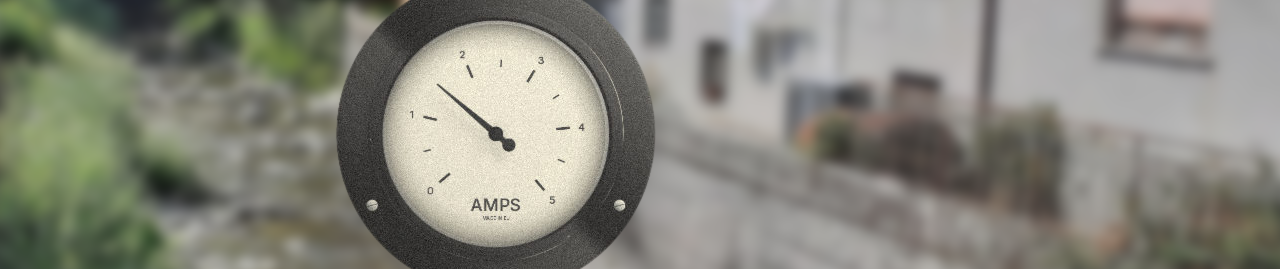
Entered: 1.5; A
